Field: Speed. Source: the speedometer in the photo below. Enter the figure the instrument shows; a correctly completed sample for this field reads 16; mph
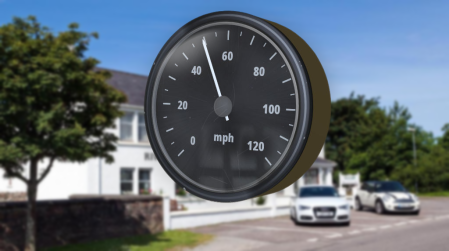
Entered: 50; mph
